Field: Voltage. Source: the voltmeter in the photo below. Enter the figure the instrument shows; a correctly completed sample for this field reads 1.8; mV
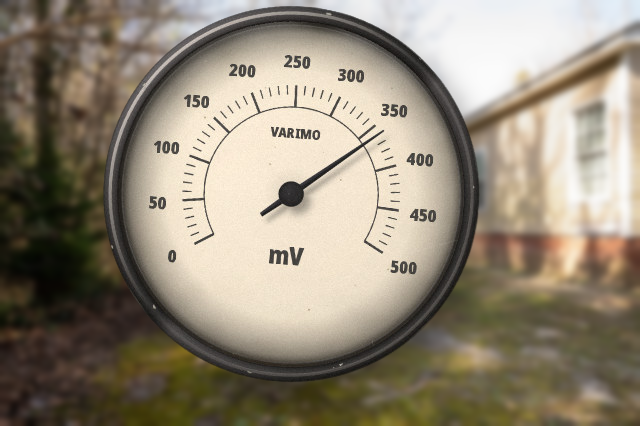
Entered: 360; mV
